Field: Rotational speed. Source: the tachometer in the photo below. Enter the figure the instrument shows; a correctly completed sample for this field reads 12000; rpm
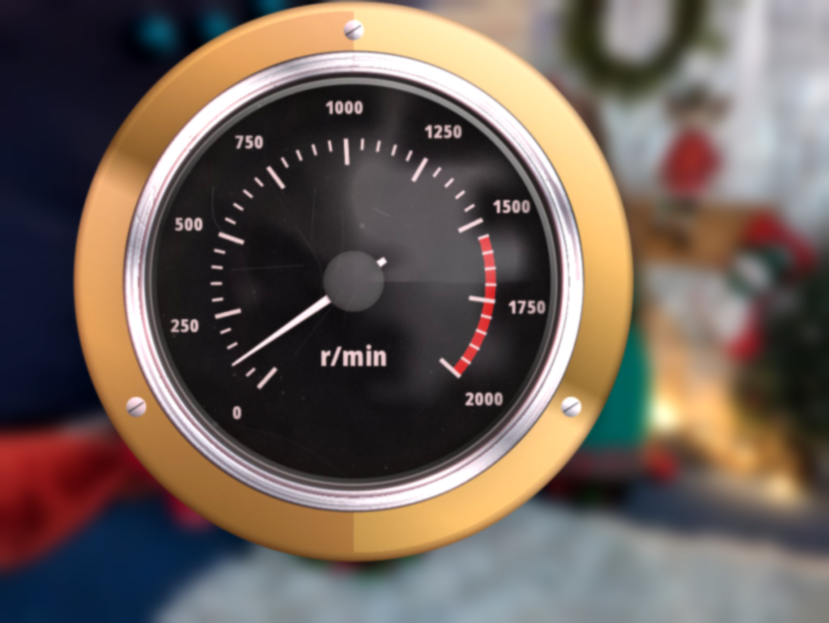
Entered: 100; rpm
